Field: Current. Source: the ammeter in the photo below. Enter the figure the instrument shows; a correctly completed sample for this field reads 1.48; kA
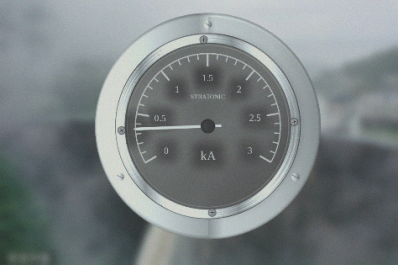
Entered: 0.35; kA
